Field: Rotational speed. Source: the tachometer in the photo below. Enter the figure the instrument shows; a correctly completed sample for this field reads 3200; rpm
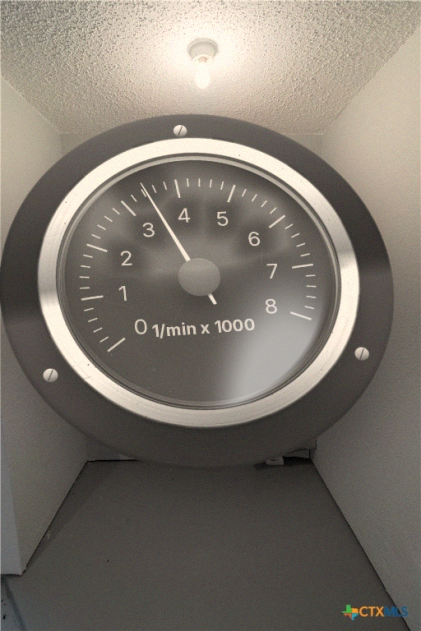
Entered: 3400; rpm
